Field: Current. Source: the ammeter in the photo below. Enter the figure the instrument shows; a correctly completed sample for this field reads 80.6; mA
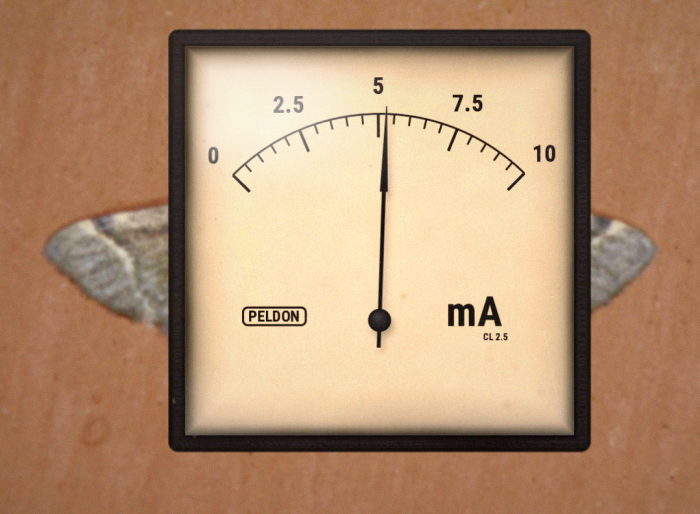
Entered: 5.25; mA
